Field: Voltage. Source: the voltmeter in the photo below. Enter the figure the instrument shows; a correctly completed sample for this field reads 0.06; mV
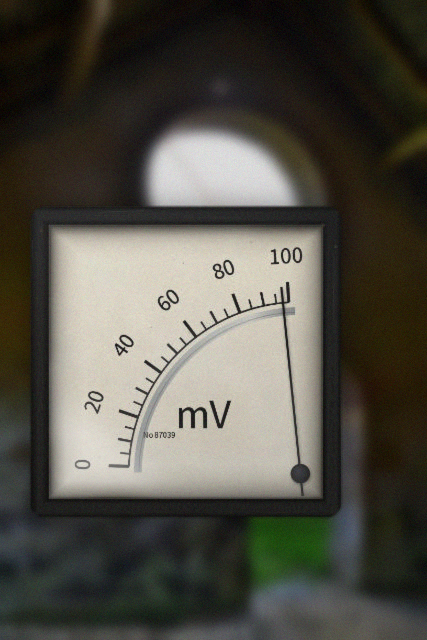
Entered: 97.5; mV
